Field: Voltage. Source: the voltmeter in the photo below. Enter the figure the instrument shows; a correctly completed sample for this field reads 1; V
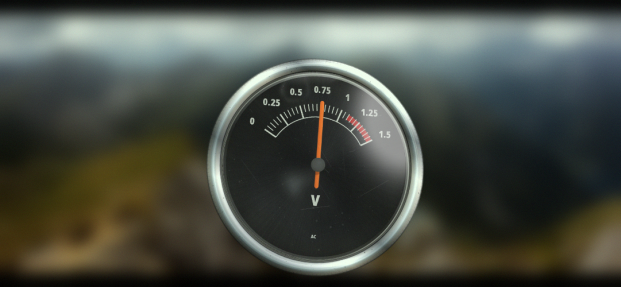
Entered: 0.75; V
